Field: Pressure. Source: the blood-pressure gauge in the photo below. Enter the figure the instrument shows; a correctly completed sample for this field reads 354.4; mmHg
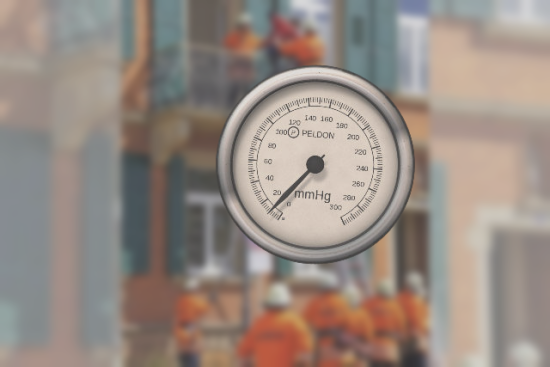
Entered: 10; mmHg
